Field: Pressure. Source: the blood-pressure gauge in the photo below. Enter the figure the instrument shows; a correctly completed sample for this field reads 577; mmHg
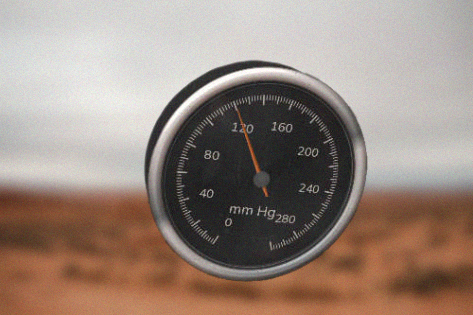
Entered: 120; mmHg
